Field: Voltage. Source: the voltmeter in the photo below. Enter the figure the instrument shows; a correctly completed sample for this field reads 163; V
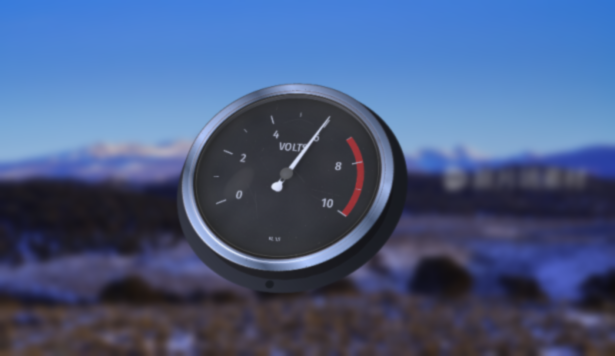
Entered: 6; V
